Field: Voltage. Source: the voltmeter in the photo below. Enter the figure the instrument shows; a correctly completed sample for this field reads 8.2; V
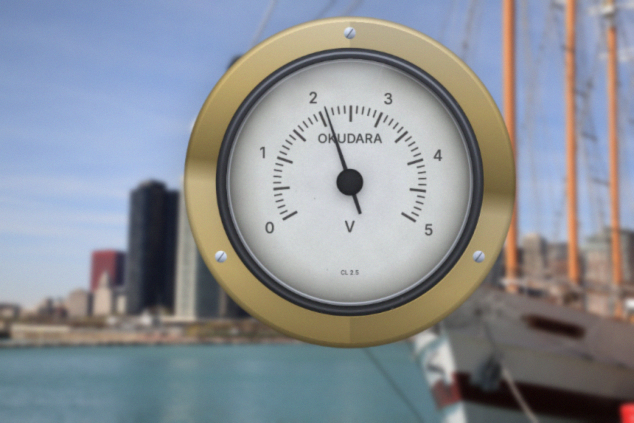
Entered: 2.1; V
